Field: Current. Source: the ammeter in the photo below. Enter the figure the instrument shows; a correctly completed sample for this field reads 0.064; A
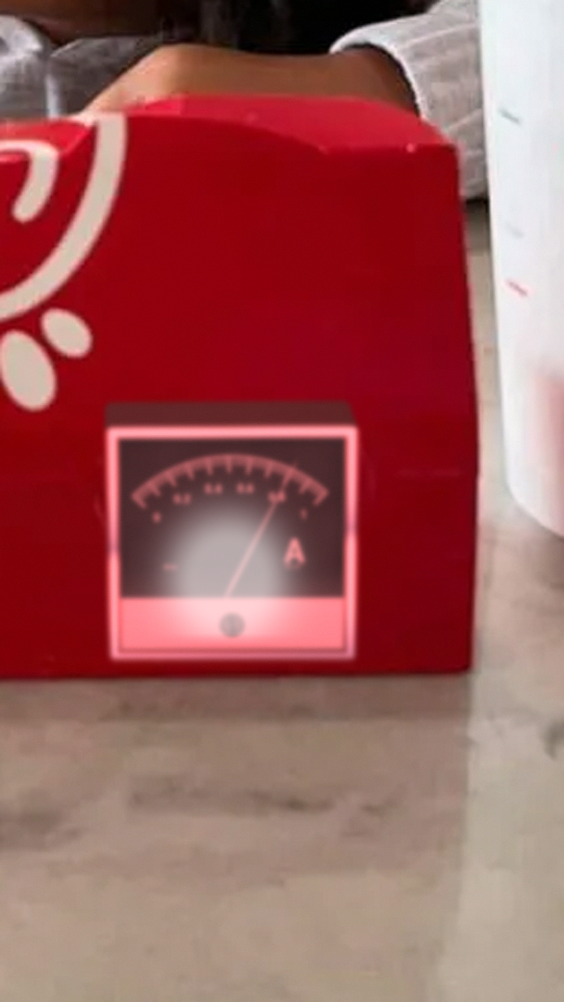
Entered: 0.8; A
